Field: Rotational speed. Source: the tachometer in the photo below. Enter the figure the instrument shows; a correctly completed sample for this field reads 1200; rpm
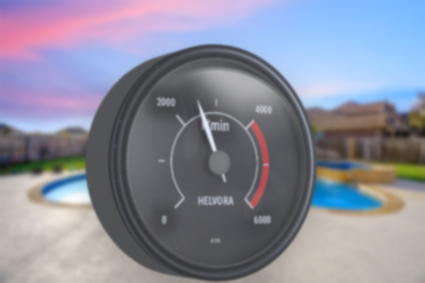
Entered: 2500; rpm
